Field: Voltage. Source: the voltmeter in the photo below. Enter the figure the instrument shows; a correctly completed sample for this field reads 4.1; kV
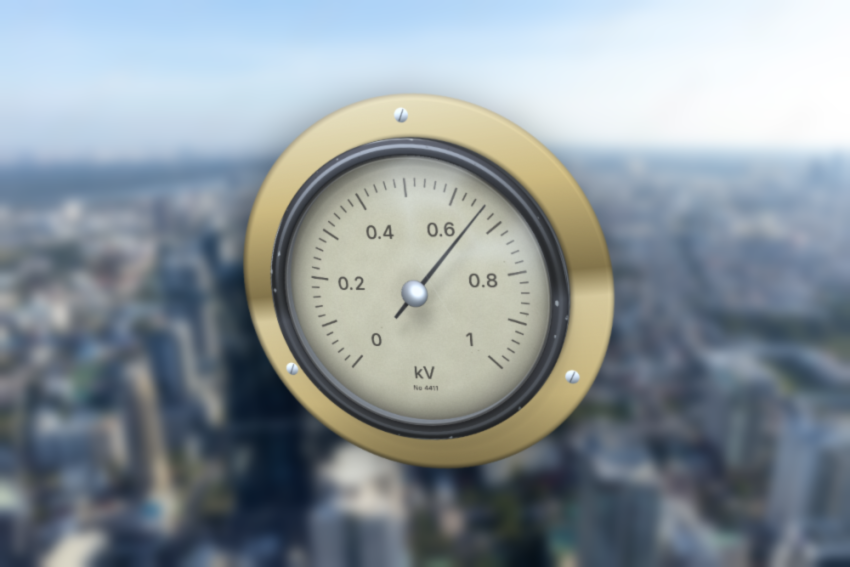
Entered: 0.66; kV
